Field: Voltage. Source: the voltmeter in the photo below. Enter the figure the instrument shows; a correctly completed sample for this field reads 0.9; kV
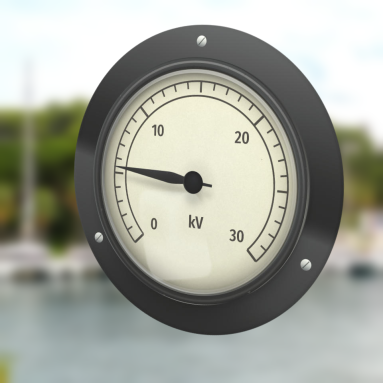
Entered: 5.5; kV
